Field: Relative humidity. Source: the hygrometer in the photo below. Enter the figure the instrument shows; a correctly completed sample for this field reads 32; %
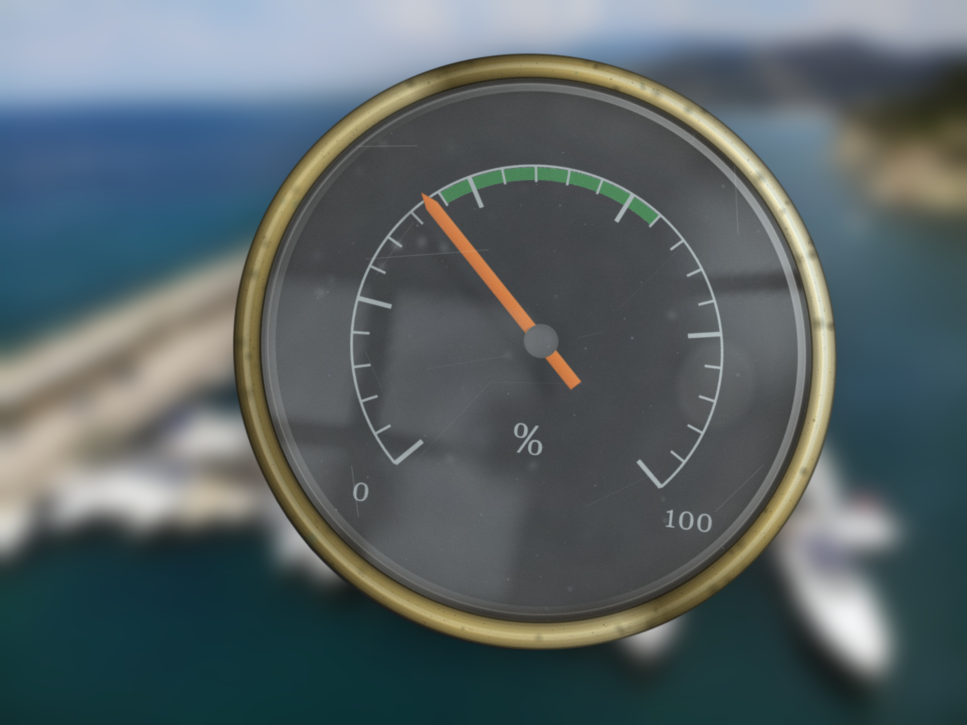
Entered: 34; %
